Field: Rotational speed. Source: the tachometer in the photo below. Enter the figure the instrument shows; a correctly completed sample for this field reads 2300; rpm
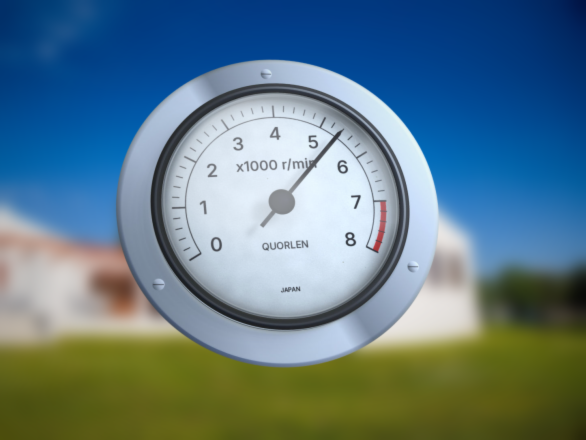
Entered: 5400; rpm
